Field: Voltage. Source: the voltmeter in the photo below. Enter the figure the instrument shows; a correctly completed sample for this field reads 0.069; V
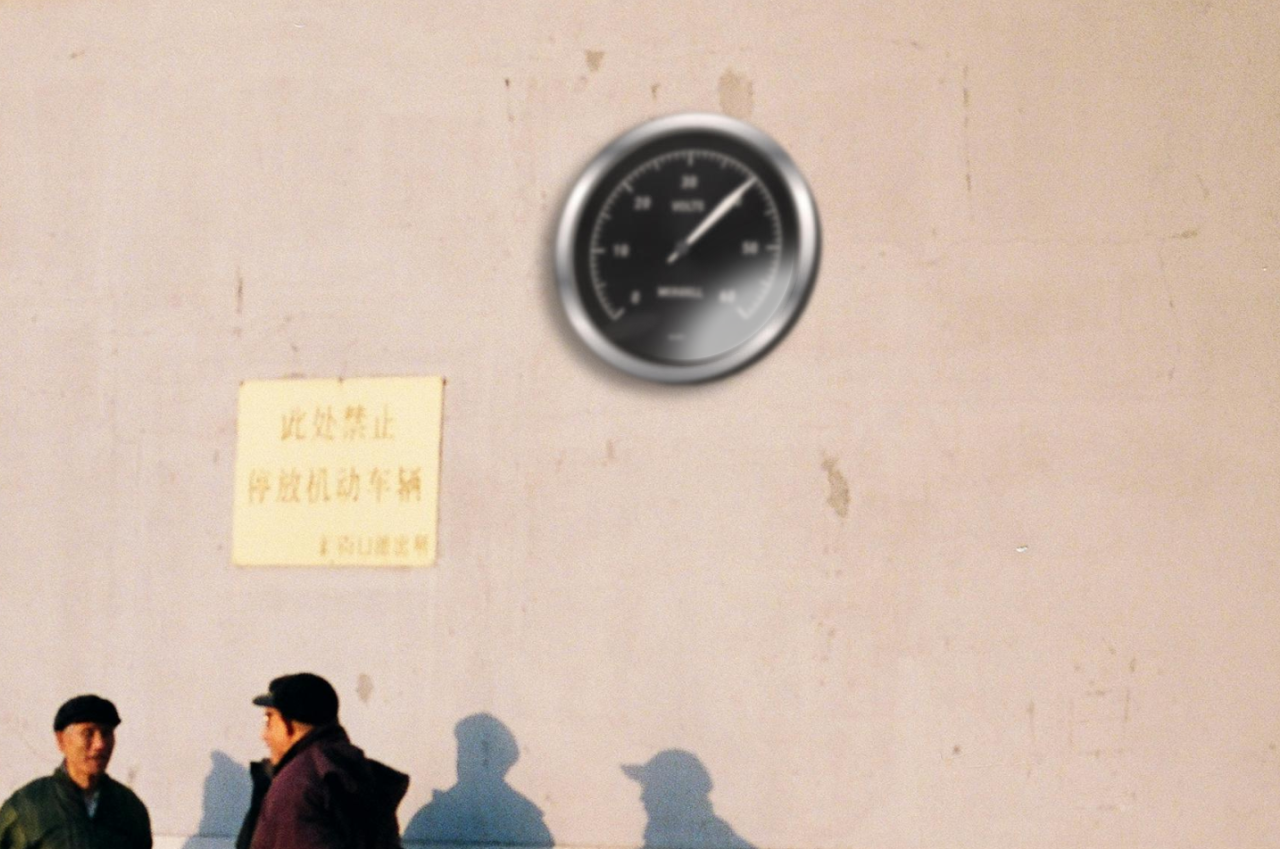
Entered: 40; V
